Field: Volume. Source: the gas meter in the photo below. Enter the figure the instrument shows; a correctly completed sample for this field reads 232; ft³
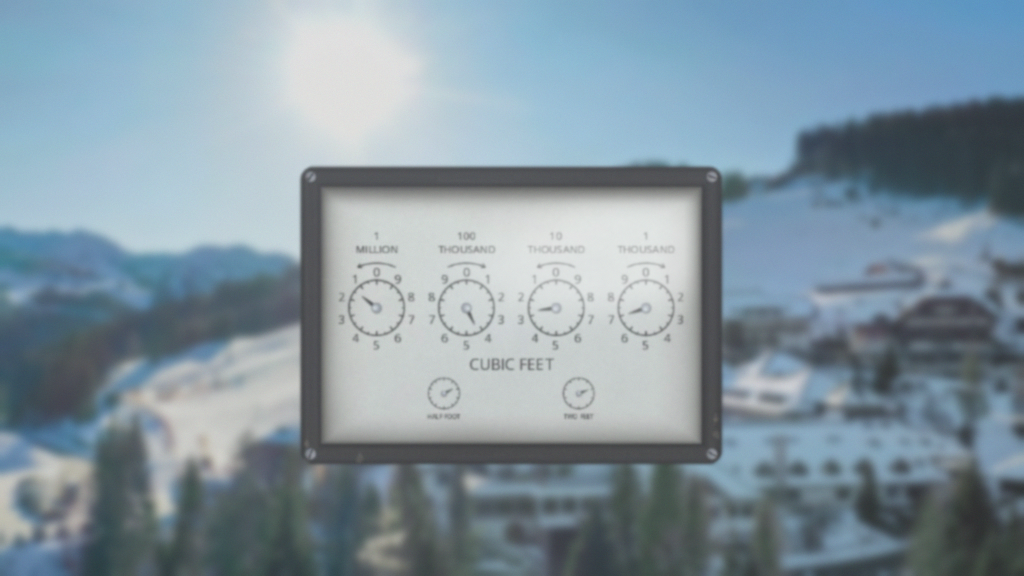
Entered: 142700; ft³
